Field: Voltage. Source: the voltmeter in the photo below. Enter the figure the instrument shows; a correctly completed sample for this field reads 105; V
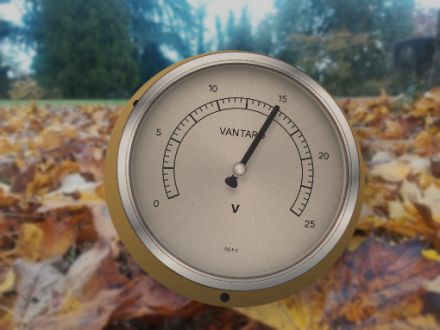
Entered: 15; V
